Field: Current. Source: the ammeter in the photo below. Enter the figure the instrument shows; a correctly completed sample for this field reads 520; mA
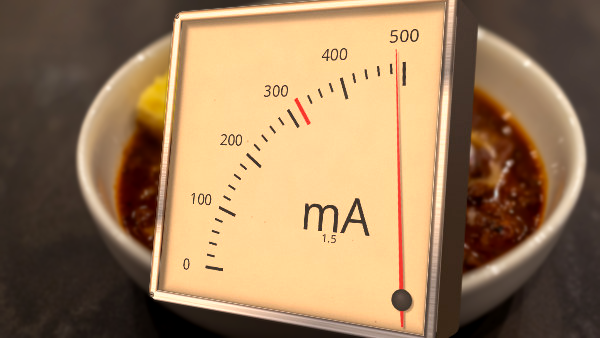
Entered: 490; mA
